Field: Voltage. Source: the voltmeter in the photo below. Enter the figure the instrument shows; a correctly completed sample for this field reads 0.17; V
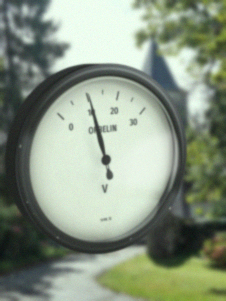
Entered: 10; V
